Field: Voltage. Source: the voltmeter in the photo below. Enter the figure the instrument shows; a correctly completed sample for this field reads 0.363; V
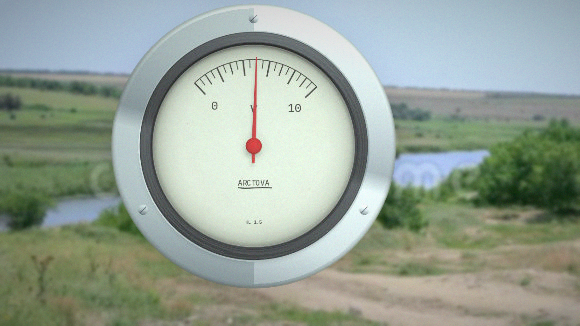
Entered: 5; V
